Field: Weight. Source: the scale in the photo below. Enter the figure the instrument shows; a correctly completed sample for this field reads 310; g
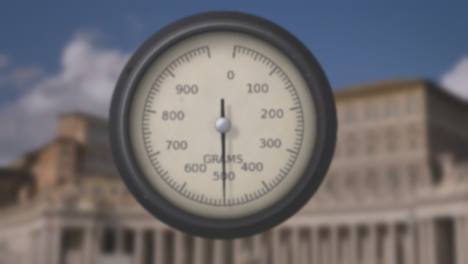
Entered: 500; g
